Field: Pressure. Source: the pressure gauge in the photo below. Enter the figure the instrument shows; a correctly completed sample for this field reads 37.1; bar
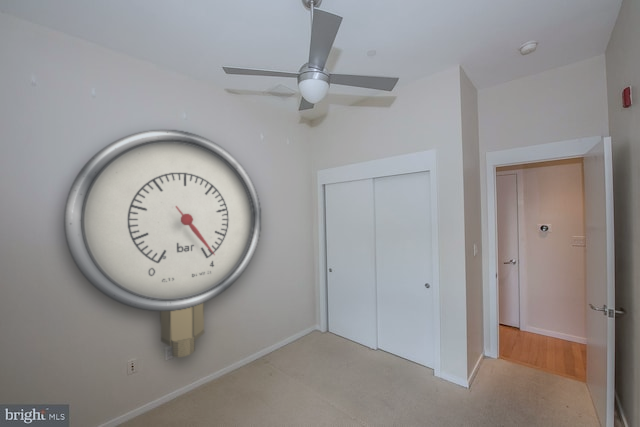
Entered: 3.9; bar
